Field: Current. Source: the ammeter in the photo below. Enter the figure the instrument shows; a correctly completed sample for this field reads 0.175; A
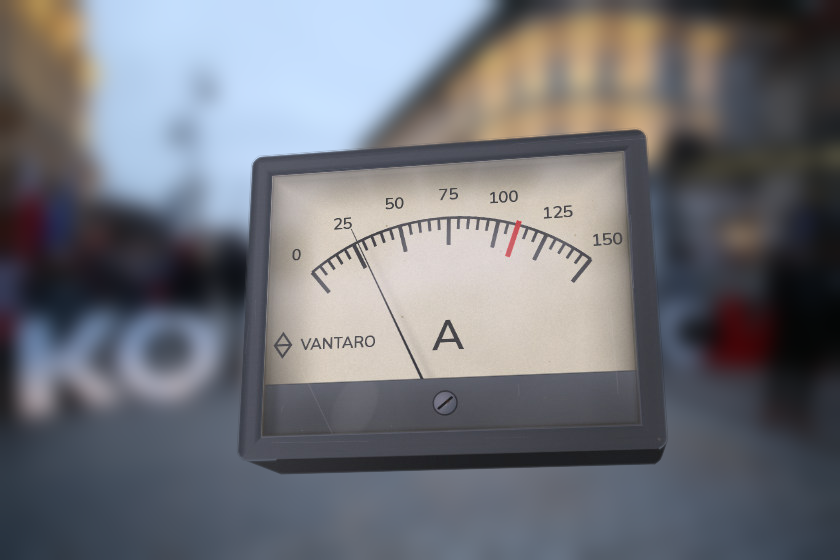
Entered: 27.5; A
